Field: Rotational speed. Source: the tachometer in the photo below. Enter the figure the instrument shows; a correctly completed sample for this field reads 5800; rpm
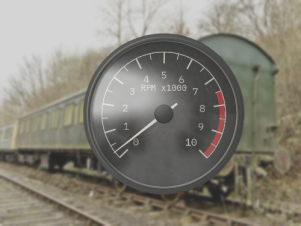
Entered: 250; rpm
